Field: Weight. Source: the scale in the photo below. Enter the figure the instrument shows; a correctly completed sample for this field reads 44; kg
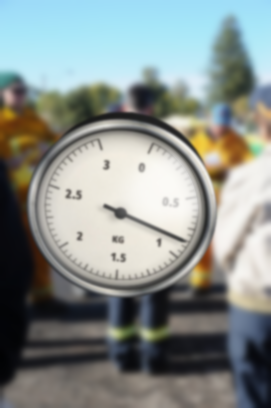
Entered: 0.85; kg
